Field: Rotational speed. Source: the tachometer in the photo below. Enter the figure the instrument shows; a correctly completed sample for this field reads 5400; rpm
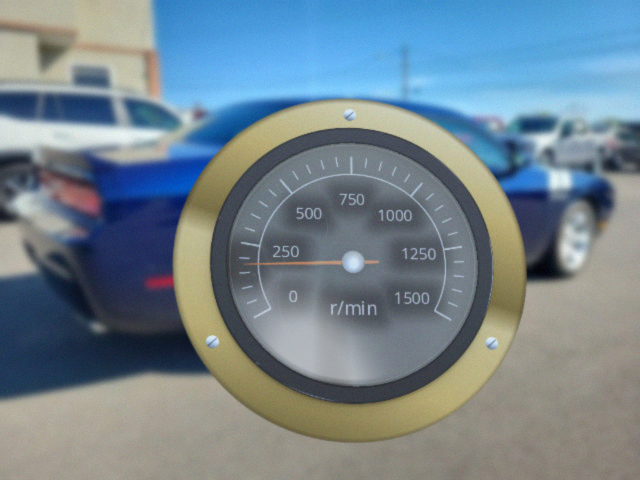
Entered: 175; rpm
